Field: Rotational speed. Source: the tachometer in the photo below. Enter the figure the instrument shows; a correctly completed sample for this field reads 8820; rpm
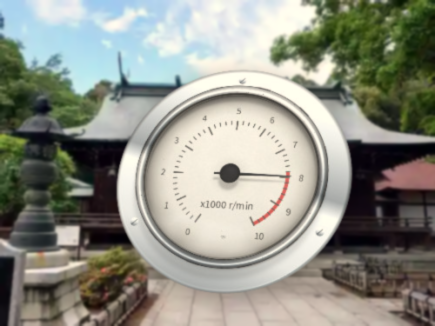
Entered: 8000; rpm
